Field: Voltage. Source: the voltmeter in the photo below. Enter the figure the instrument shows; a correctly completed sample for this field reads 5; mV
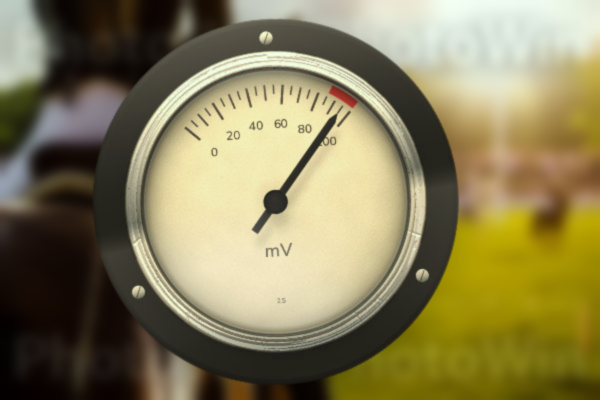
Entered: 95; mV
